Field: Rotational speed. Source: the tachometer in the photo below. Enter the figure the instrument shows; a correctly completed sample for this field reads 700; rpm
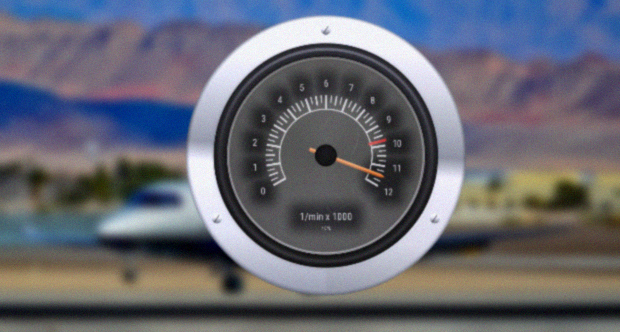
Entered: 11500; rpm
